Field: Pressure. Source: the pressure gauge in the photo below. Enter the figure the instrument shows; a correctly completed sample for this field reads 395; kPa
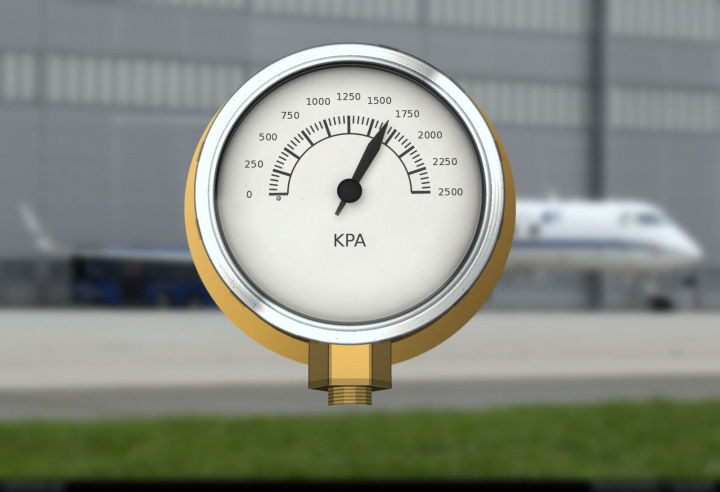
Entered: 1650; kPa
